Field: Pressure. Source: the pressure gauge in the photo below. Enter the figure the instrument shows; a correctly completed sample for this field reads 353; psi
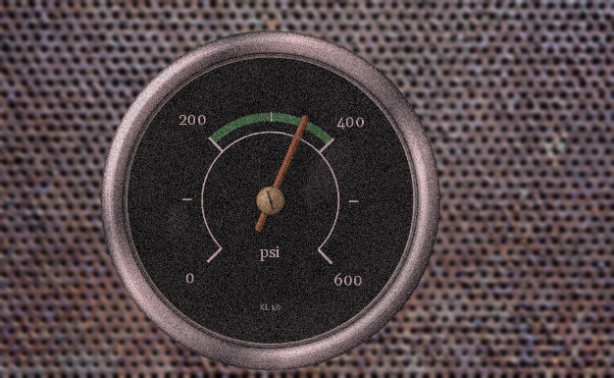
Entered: 350; psi
